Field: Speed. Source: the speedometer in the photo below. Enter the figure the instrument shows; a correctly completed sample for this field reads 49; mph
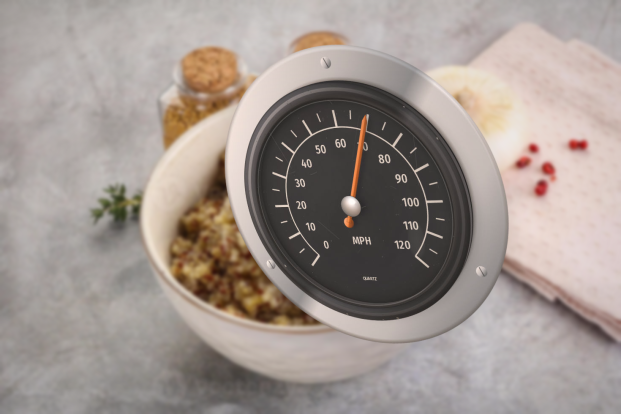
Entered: 70; mph
